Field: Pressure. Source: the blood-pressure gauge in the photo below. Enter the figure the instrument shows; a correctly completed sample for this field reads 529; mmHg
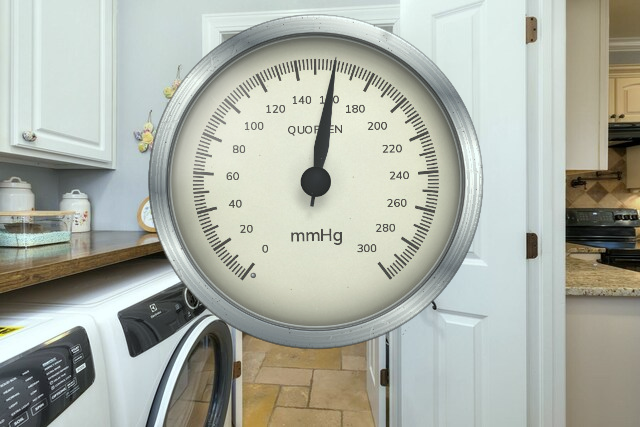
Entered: 160; mmHg
